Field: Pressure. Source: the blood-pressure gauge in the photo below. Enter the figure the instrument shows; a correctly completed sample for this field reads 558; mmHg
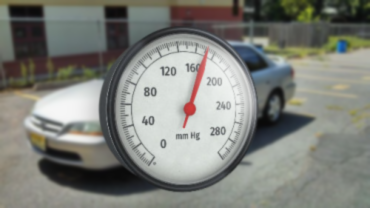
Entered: 170; mmHg
